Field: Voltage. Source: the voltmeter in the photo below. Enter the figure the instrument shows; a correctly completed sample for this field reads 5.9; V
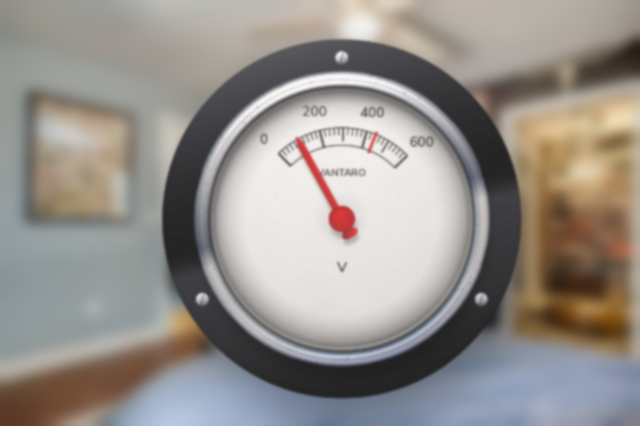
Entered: 100; V
